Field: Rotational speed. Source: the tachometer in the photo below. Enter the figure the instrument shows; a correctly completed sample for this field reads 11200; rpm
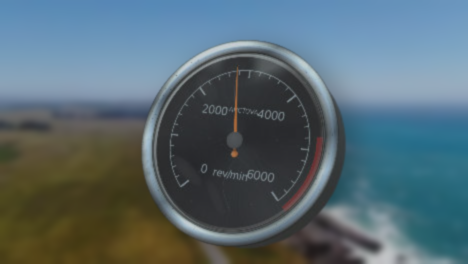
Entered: 2800; rpm
